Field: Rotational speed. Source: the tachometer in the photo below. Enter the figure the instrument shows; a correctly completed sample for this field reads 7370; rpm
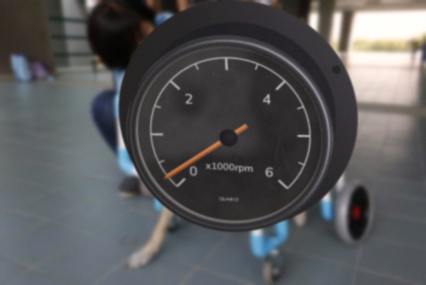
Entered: 250; rpm
